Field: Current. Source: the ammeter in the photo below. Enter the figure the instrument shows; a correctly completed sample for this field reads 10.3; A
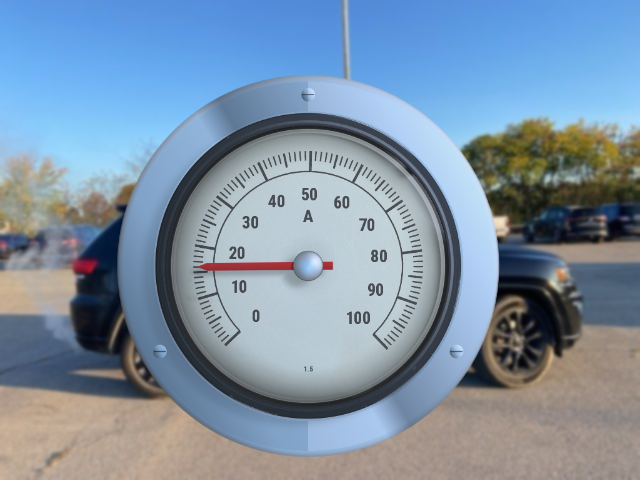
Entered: 16; A
